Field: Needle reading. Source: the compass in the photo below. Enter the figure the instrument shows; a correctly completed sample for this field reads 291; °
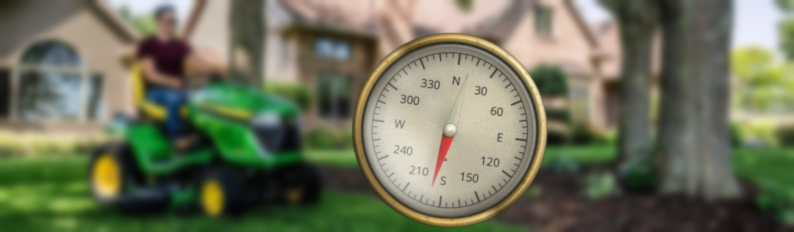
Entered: 190; °
